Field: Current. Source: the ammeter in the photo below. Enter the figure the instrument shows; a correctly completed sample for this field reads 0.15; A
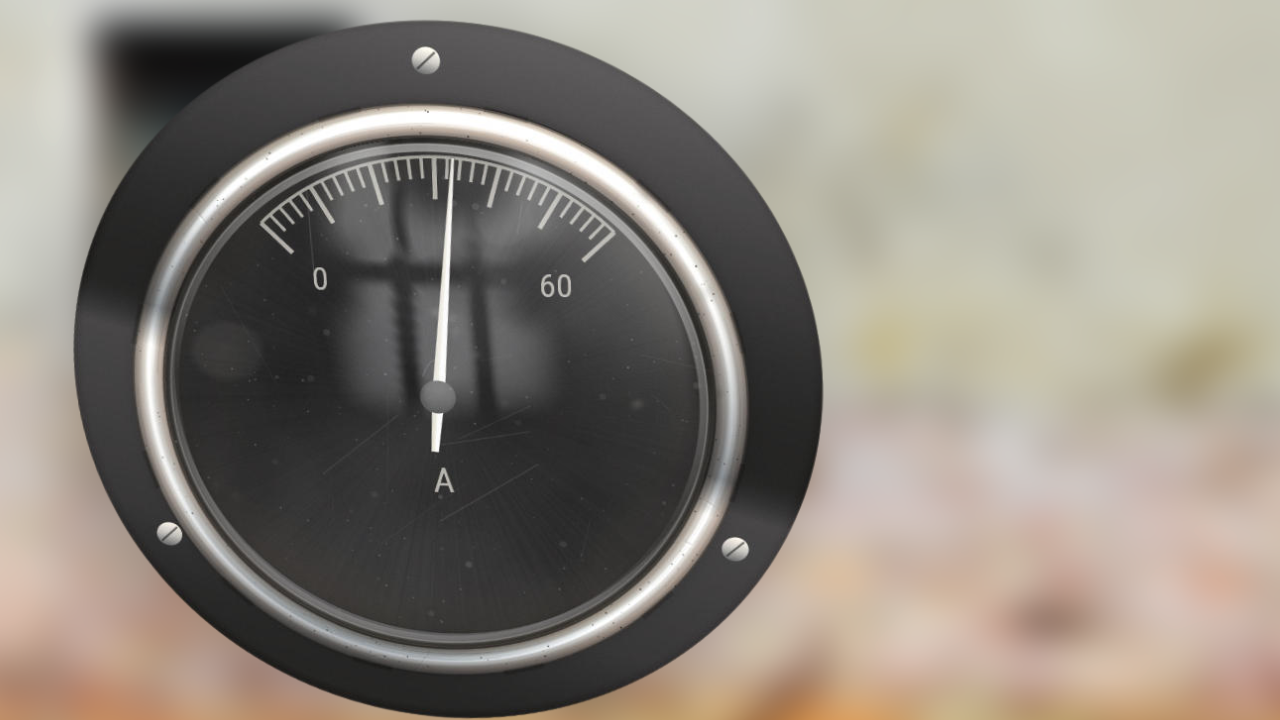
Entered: 33; A
